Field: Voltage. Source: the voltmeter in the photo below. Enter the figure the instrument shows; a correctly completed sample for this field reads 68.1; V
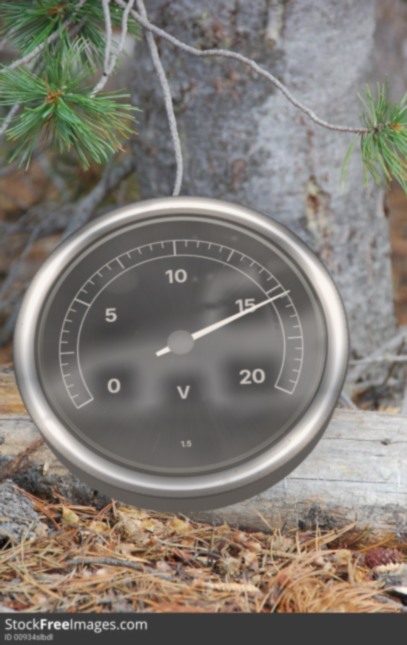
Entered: 15.5; V
